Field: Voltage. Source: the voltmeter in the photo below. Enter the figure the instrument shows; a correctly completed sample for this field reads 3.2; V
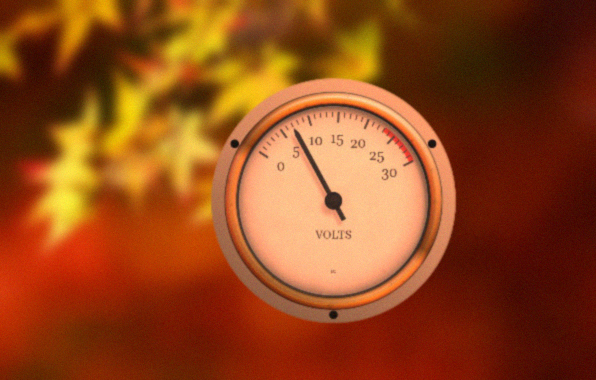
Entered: 7; V
